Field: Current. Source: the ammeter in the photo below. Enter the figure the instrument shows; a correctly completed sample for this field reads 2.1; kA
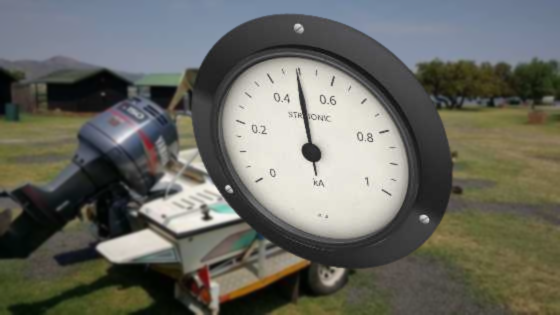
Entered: 0.5; kA
